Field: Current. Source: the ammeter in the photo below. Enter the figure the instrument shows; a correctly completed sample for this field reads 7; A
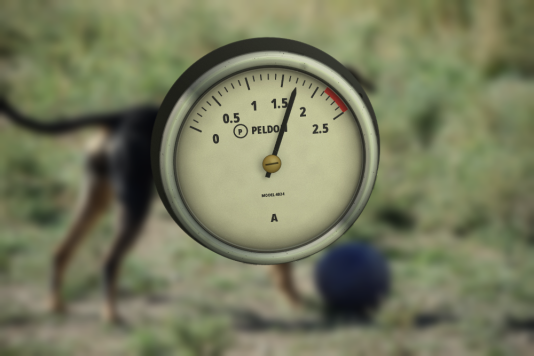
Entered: 1.7; A
